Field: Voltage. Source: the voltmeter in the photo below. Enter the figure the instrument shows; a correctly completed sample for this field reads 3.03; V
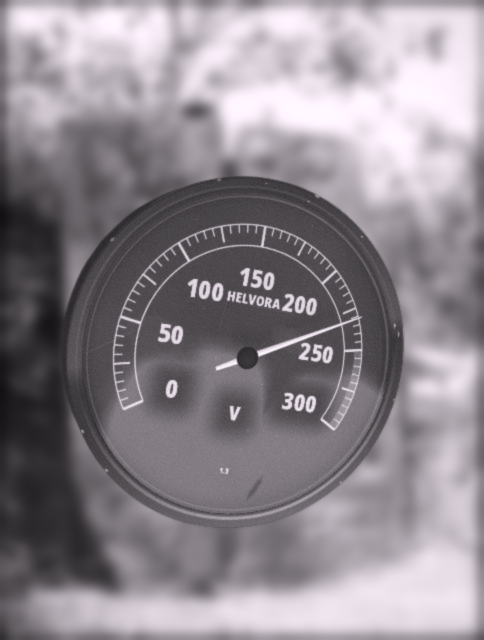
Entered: 230; V
